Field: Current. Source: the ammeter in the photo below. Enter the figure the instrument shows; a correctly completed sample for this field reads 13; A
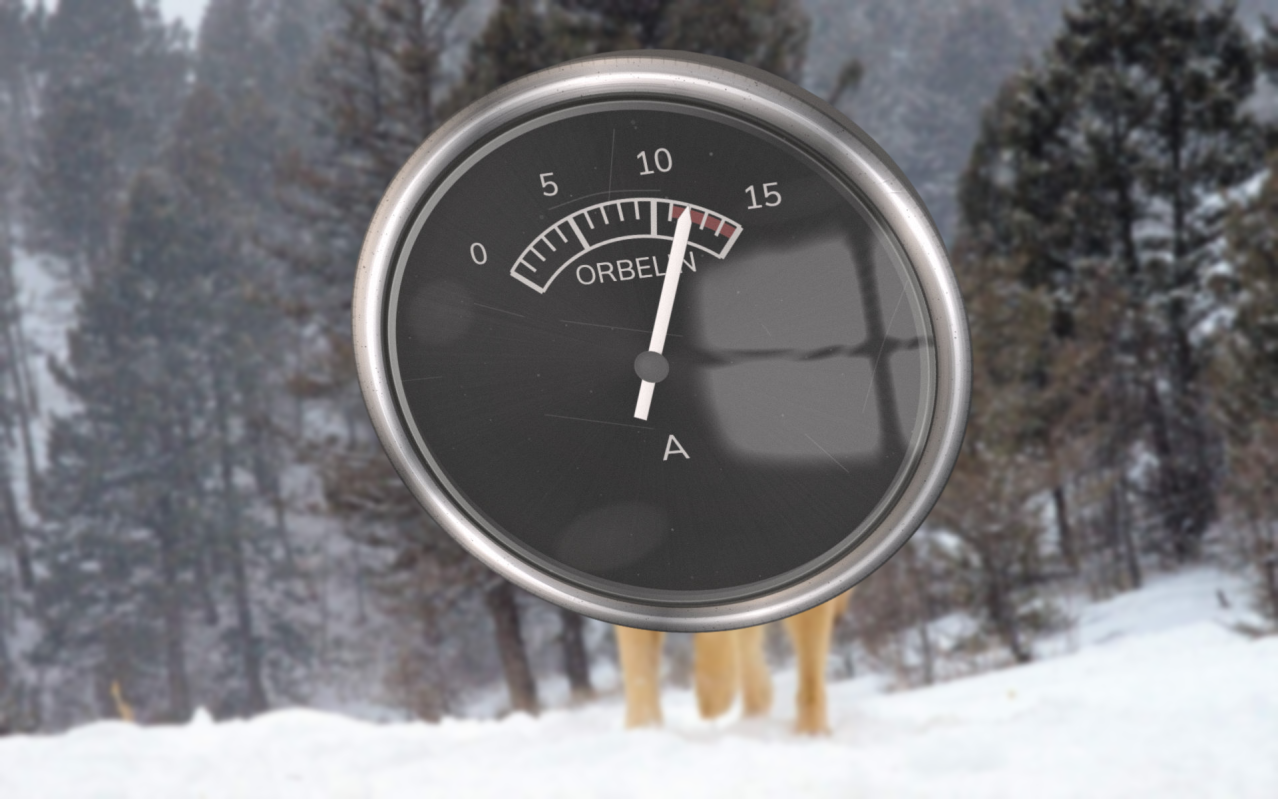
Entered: 12; A
